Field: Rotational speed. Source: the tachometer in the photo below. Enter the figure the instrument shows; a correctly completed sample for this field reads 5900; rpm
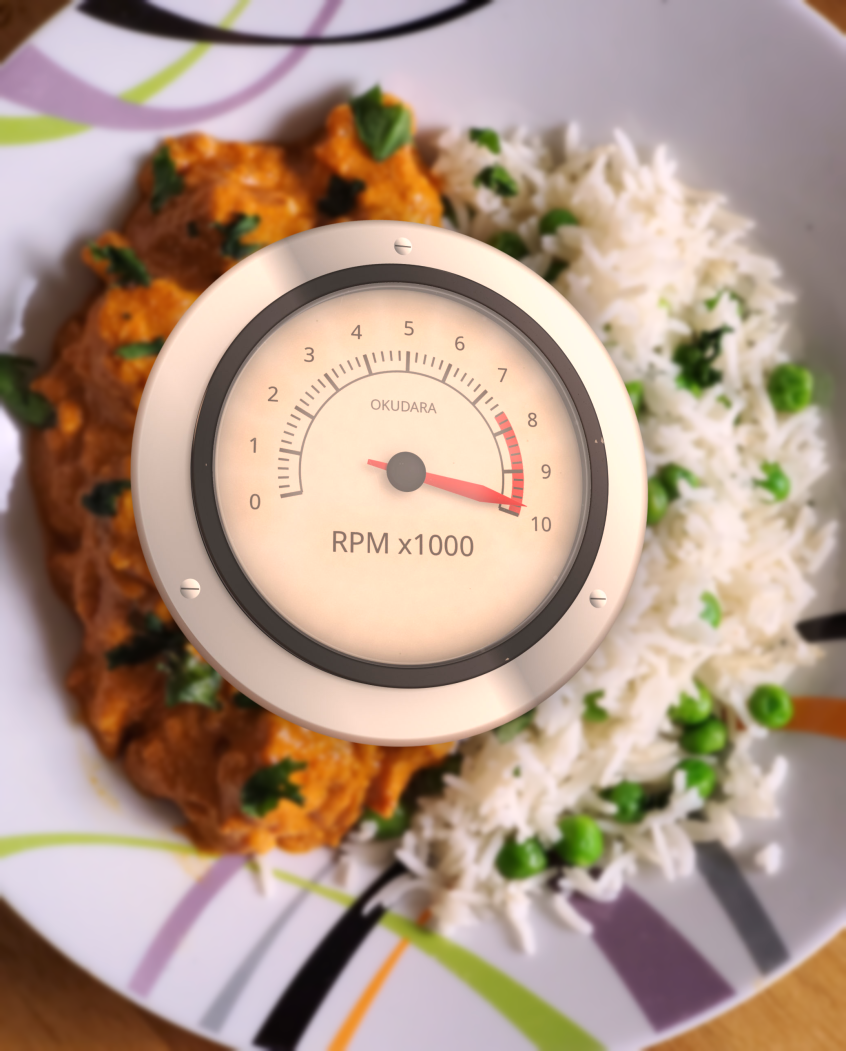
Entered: 9800; rpm
